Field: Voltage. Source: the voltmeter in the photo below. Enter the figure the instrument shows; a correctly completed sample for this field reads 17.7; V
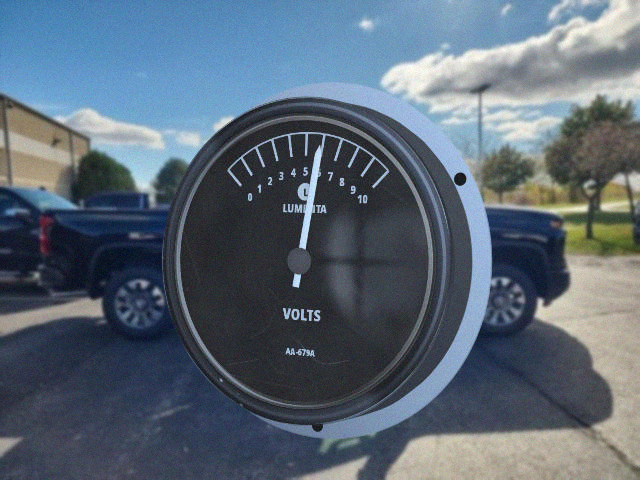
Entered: 6; V
